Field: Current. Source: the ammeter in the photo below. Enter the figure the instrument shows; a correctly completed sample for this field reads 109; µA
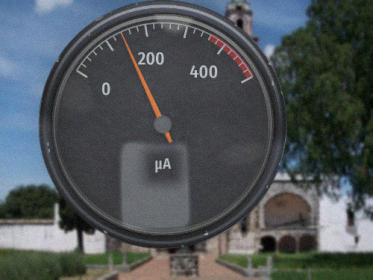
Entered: 140; µA
